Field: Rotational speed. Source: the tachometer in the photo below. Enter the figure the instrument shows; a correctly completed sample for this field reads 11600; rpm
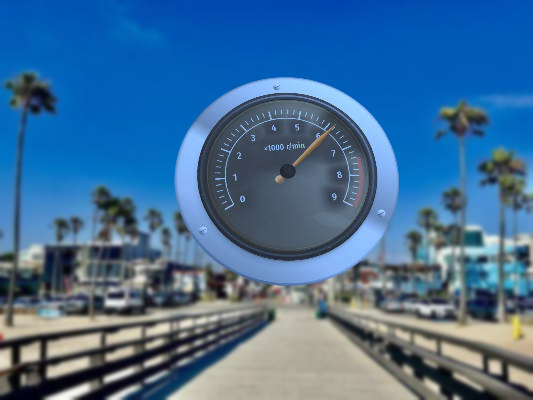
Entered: 6200; rpm
